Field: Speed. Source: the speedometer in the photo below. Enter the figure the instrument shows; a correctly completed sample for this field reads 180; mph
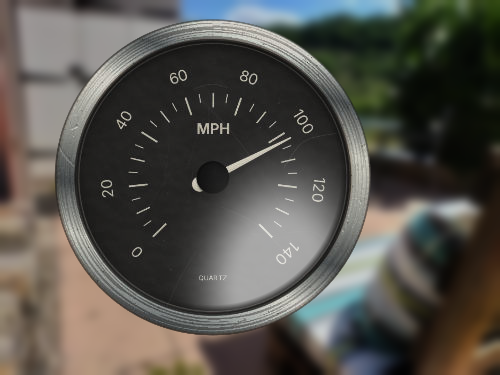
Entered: 102.5; mph
